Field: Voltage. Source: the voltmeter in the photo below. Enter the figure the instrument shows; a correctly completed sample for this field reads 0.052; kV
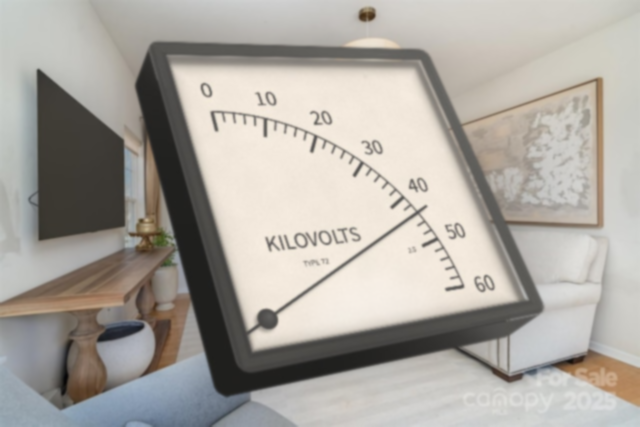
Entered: 44; kV
